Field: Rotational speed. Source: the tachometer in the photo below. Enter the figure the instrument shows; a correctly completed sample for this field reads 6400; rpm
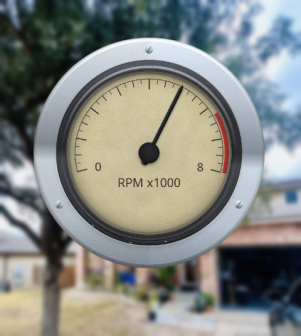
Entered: 5000; rpm
